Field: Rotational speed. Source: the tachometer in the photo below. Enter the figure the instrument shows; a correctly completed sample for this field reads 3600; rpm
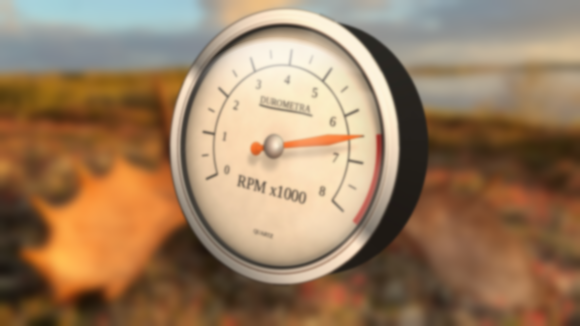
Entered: 6500; rpm
